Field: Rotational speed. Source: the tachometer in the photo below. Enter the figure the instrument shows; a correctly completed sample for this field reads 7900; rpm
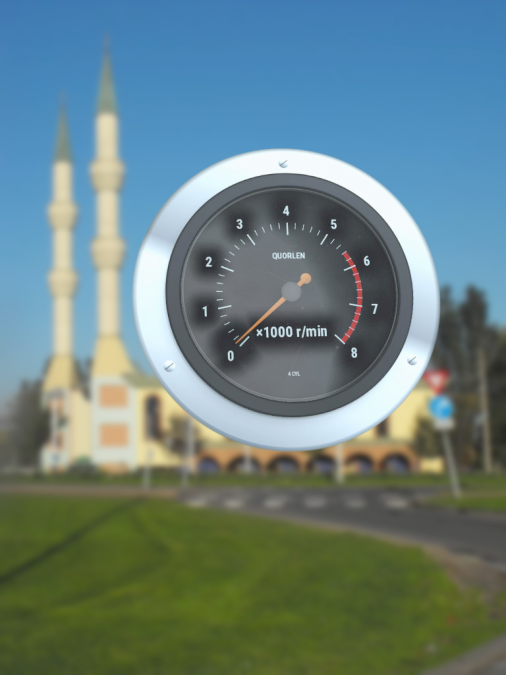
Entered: 100; rpm
